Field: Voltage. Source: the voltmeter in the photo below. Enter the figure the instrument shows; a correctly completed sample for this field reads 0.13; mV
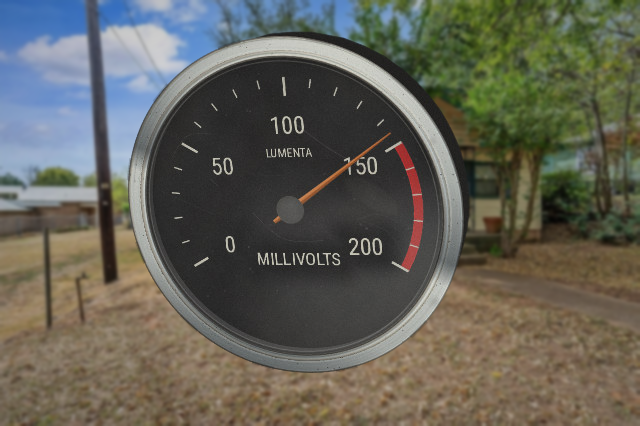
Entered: 145; mV
